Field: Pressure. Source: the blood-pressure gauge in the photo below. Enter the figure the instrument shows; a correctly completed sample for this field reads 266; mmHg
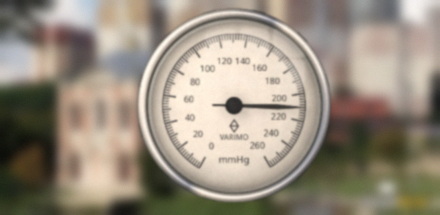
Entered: 210; mmHg
